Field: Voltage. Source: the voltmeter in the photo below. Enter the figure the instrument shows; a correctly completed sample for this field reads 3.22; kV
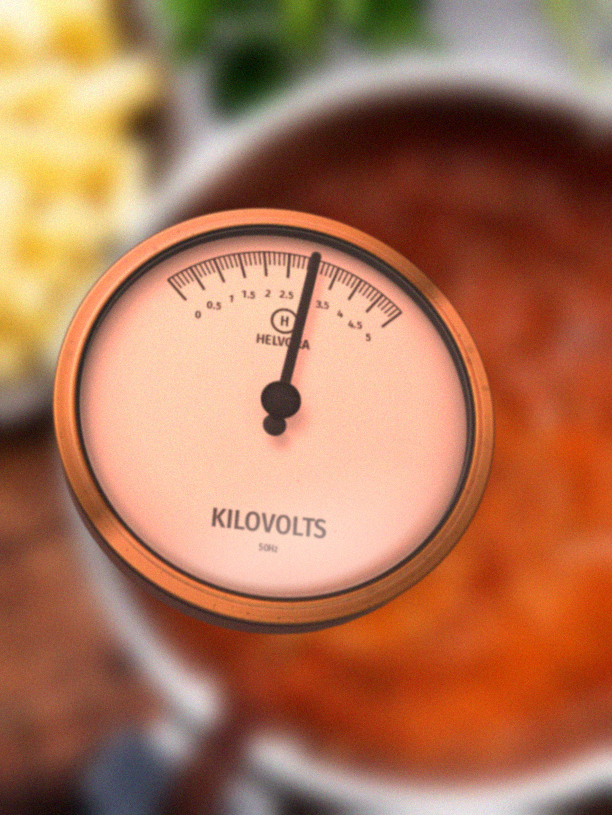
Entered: 3; kV
